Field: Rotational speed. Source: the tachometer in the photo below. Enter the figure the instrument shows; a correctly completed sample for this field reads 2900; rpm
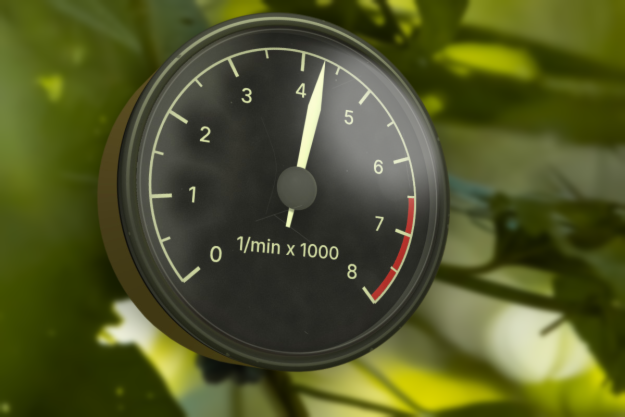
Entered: 4250; rpm
